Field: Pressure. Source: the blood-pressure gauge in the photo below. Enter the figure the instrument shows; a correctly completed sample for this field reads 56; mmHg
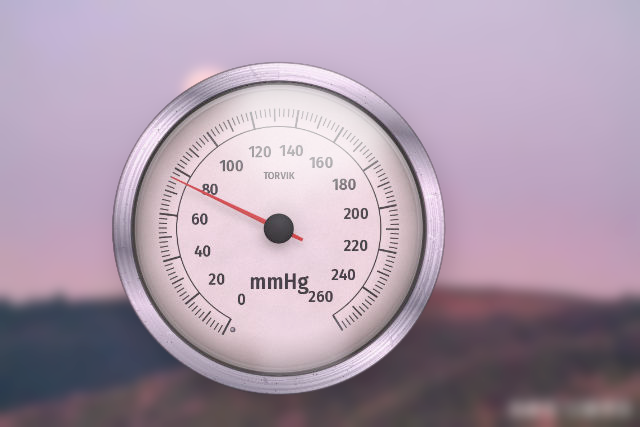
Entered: 76; mmHg
